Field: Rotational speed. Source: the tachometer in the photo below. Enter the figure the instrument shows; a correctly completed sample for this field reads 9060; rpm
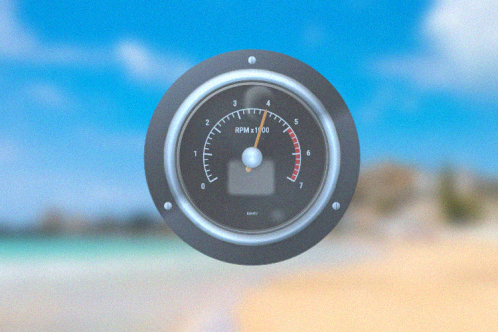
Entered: 4000; rpm
